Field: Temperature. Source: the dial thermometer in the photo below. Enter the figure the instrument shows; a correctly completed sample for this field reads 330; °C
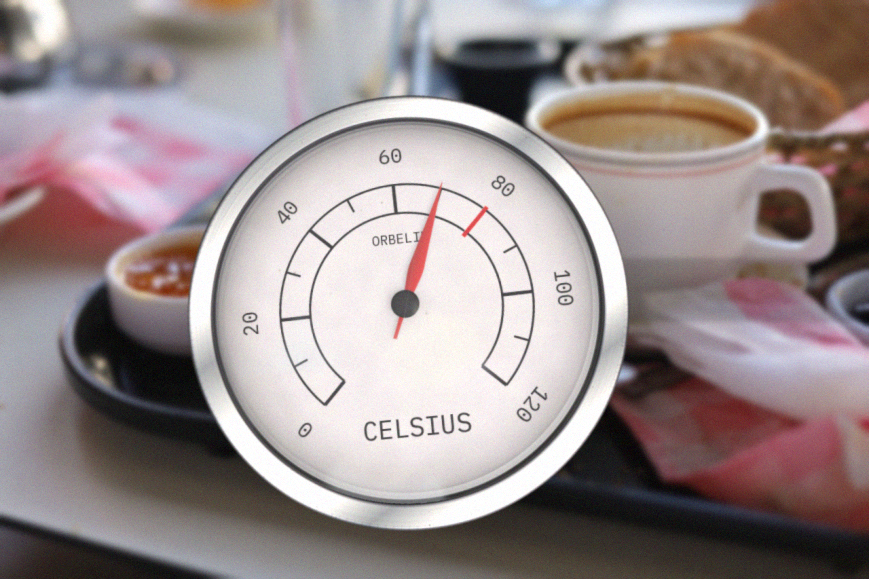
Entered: 70; °C
